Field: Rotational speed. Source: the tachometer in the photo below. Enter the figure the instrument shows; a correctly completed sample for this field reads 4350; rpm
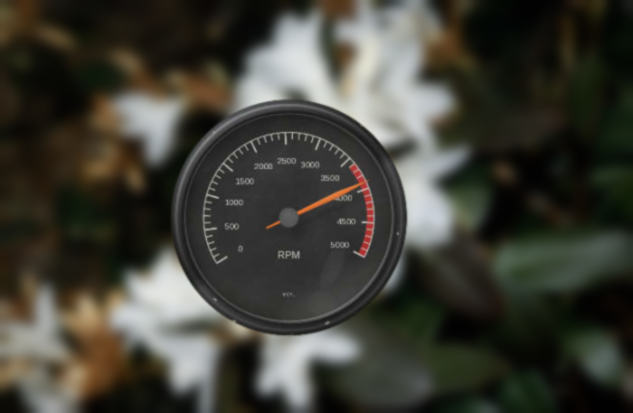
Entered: 3900; rpm
